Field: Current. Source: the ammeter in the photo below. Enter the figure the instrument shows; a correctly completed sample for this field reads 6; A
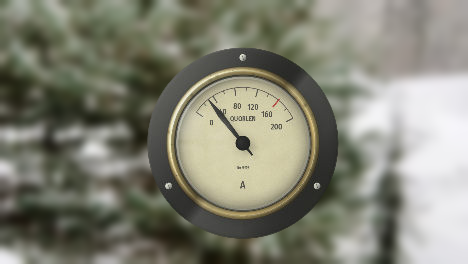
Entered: 30; A
